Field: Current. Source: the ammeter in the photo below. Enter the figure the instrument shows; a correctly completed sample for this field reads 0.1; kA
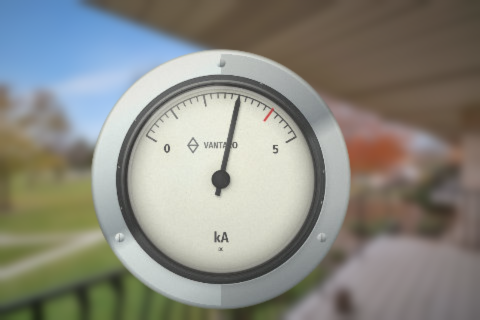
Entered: 3; kA
